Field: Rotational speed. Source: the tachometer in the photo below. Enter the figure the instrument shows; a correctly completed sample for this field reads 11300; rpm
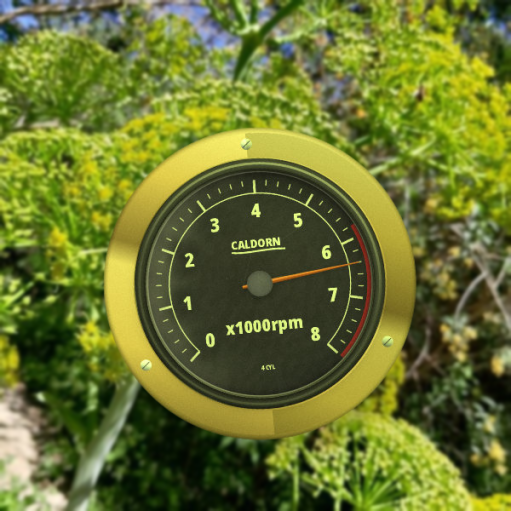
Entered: 6400; rpm
